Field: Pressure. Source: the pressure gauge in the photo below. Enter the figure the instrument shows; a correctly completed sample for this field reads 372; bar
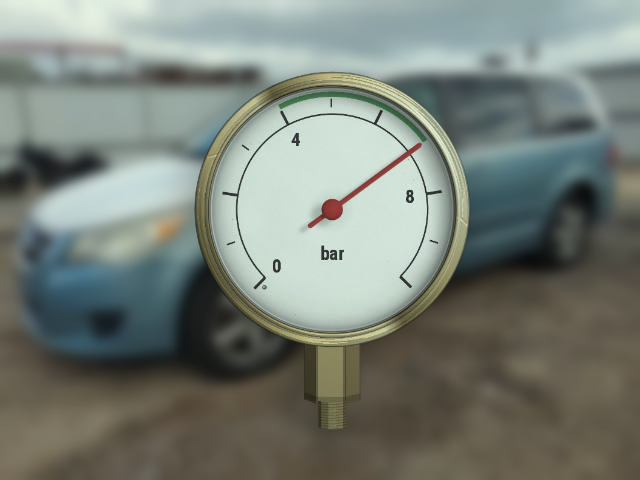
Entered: 7; bar
